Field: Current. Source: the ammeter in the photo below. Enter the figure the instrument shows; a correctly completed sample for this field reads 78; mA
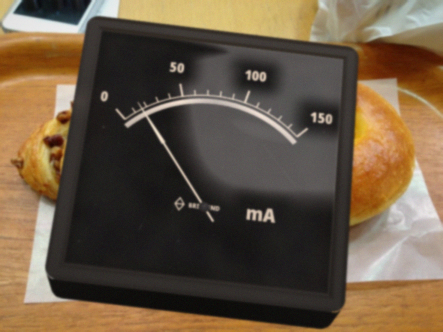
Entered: 15; mA
